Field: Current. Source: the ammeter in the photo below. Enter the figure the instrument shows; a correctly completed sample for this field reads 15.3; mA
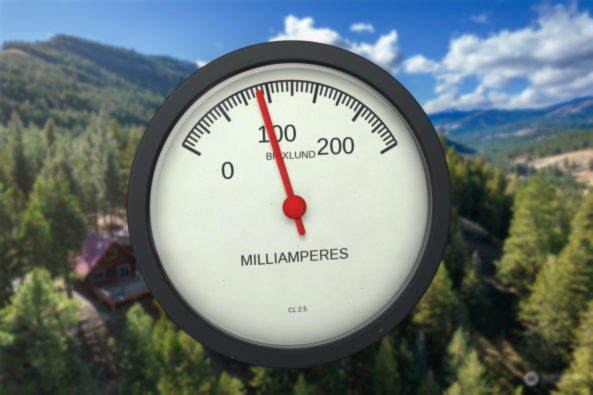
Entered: 90; mA
